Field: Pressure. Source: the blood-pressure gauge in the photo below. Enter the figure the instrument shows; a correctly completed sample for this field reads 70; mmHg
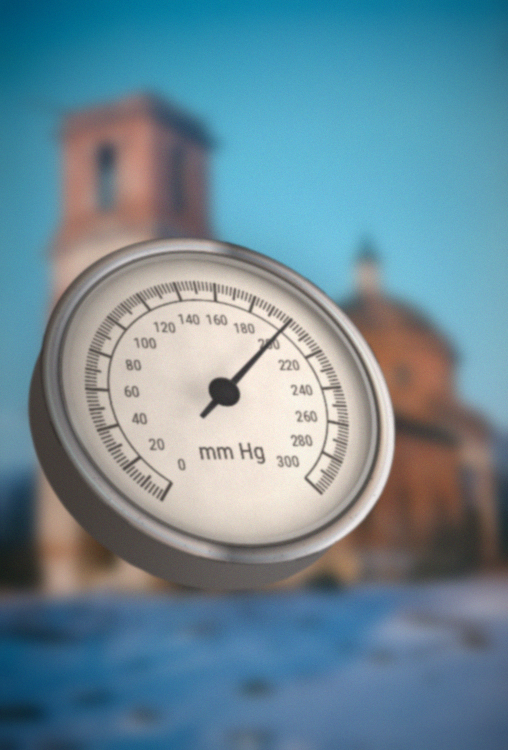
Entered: 200; mmHg
